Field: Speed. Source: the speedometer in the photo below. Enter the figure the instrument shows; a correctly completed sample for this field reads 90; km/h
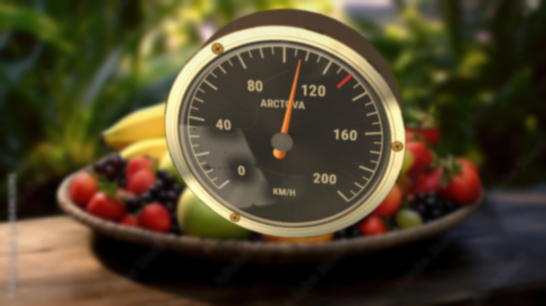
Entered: 107.5; km/h
